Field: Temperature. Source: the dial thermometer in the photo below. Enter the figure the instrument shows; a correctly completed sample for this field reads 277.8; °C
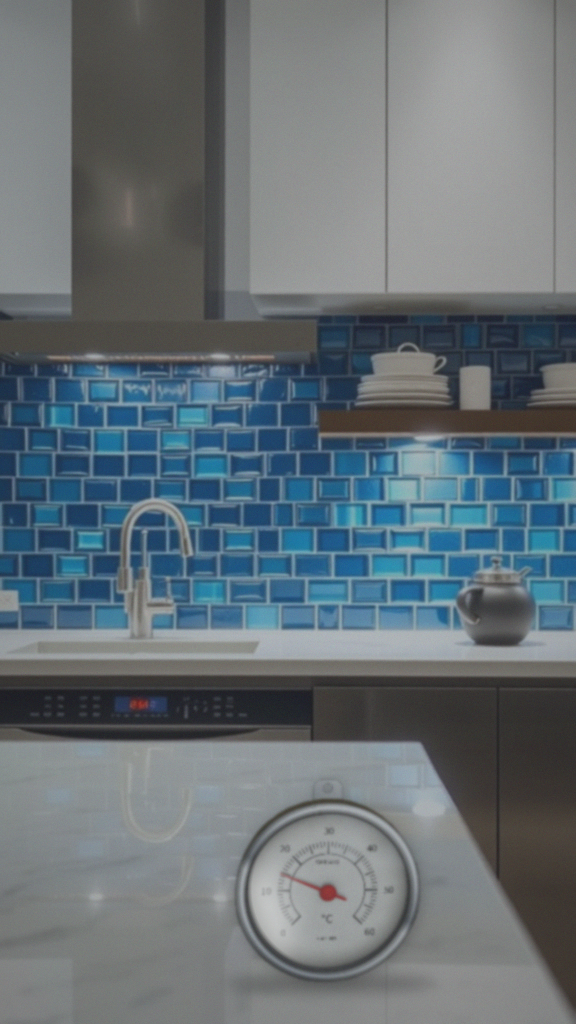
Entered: 15; °C
